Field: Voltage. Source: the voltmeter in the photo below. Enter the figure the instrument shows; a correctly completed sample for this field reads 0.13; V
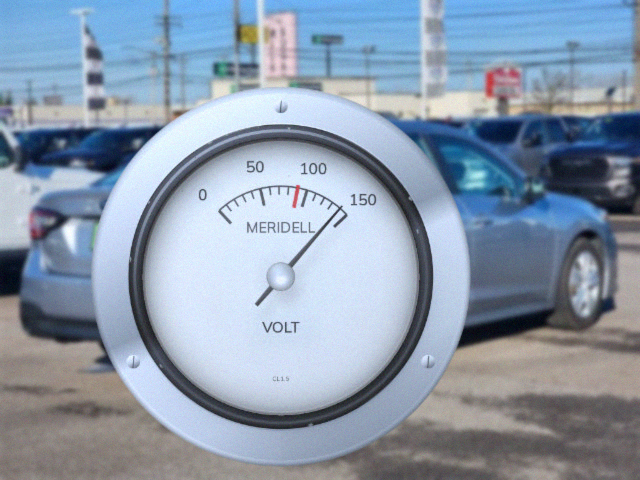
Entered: 140; V
